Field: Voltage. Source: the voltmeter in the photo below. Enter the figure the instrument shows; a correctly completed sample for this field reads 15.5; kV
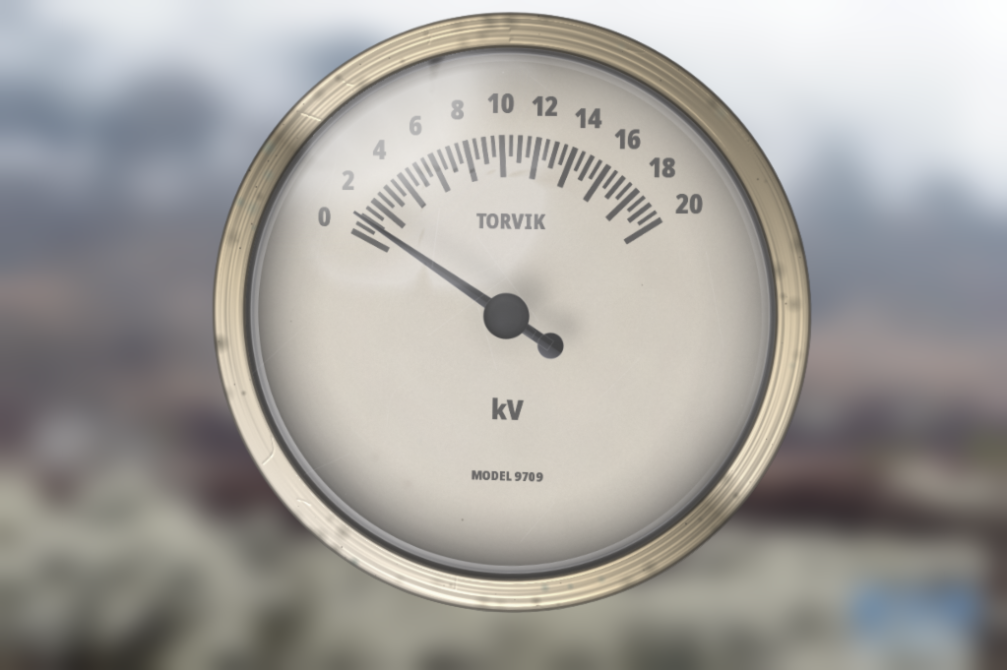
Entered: 1; kV
